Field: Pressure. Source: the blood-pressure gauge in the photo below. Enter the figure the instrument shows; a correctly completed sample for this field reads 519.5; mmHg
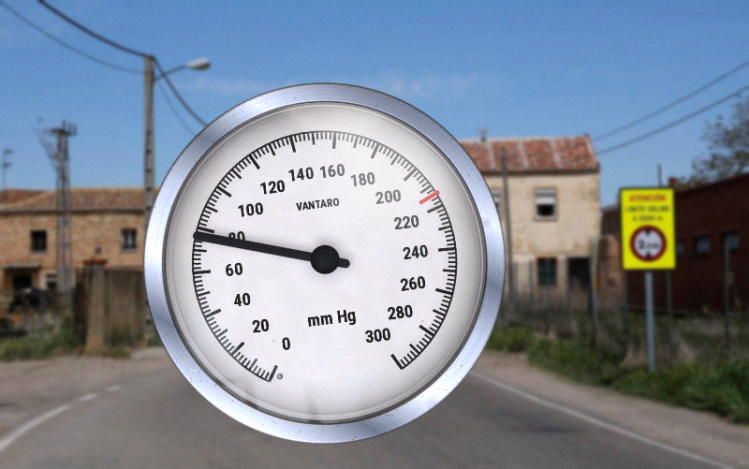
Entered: 76; mmHg
